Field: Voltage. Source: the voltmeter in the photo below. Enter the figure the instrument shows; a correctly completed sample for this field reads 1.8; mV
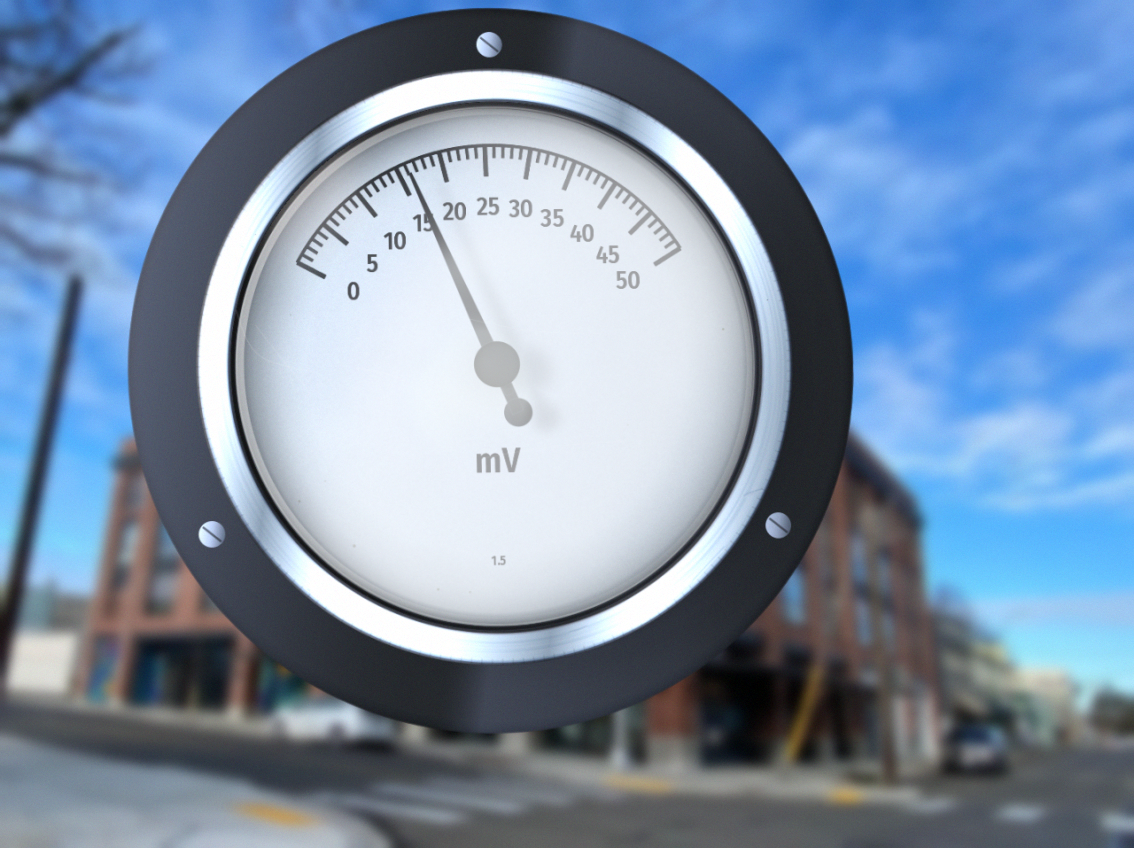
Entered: 16; mV
